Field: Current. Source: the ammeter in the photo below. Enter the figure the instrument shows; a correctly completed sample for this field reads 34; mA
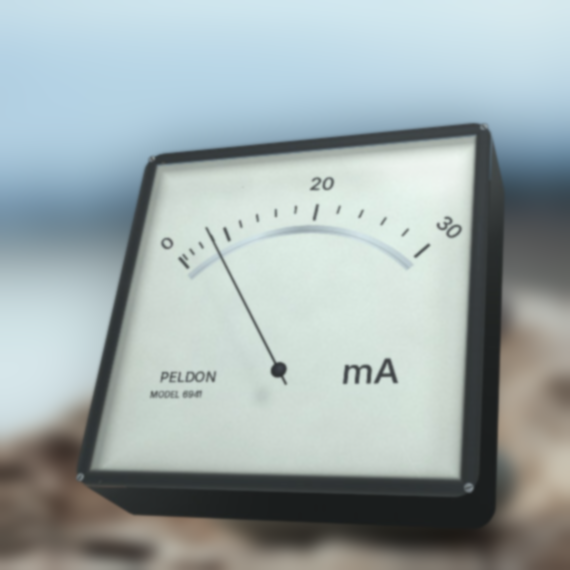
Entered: 8; mA
